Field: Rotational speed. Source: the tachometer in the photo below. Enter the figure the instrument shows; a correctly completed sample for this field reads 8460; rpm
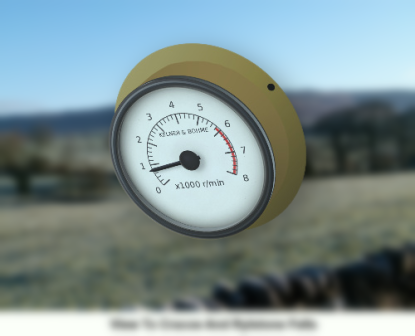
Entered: 800; rpm
